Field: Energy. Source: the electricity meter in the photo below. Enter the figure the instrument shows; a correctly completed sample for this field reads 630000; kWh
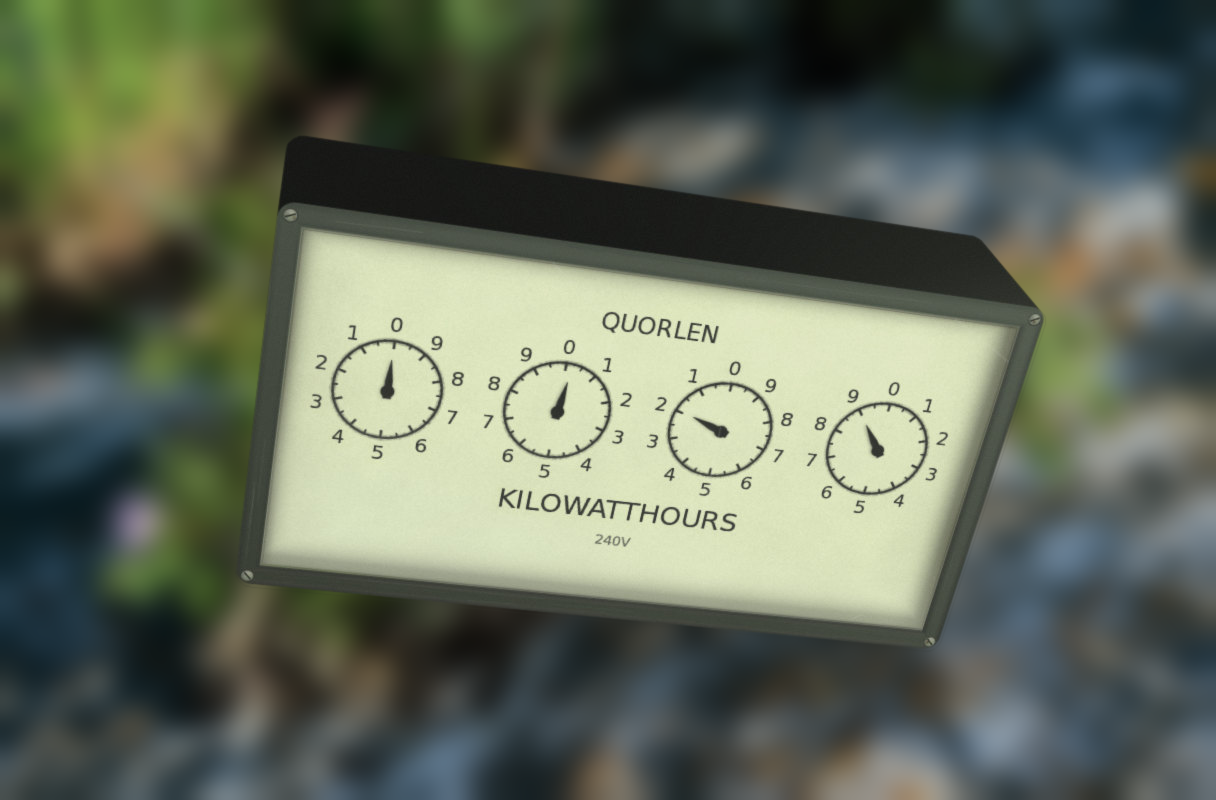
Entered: 19; kWh
